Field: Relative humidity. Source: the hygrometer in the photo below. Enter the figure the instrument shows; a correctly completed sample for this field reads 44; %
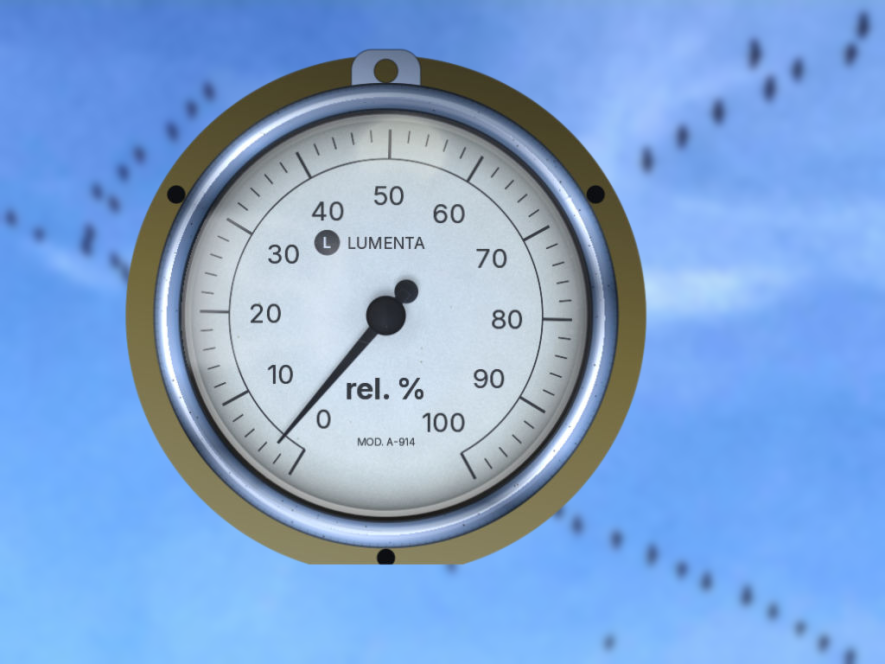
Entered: 3; %
